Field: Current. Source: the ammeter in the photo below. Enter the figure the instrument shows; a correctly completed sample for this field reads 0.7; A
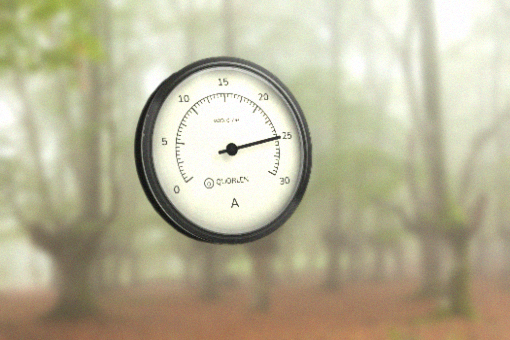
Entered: 25; A
